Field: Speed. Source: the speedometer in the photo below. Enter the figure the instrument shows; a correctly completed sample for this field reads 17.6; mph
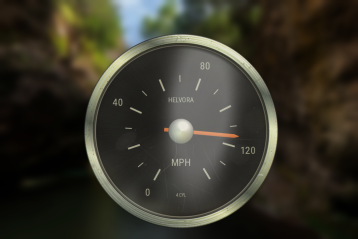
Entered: 115; mph
